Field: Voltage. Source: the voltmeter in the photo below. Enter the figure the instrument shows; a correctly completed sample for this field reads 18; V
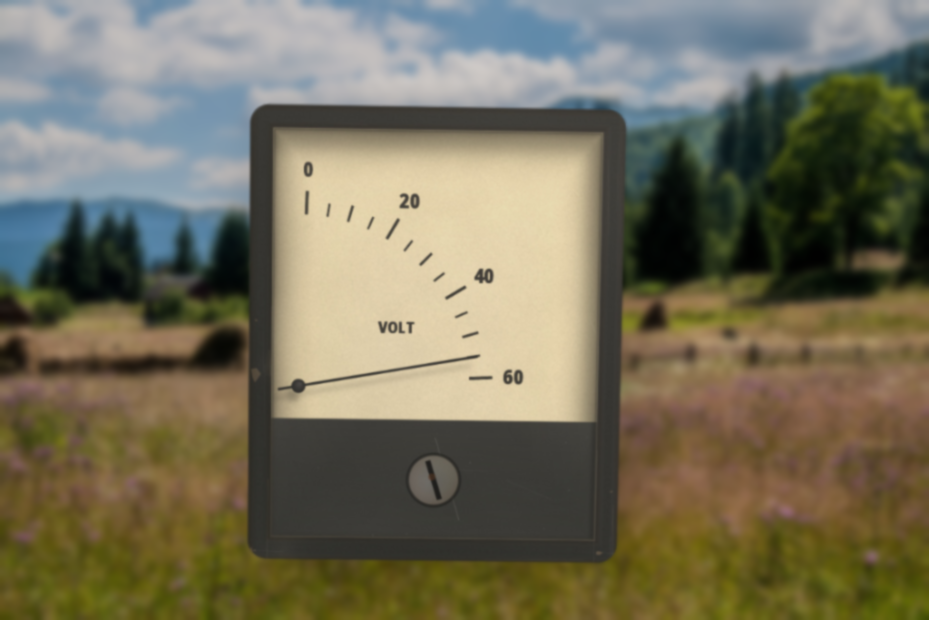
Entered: 55; V
